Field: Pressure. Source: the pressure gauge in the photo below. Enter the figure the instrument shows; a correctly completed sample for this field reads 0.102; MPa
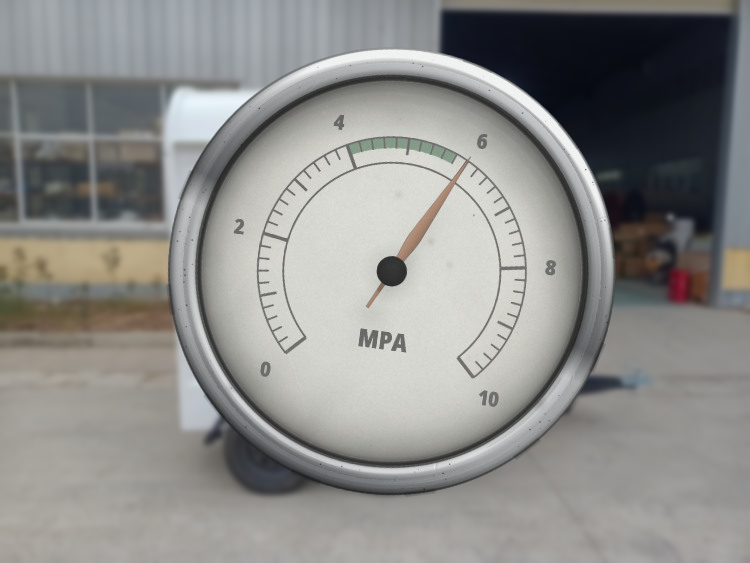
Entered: 6; MPa
